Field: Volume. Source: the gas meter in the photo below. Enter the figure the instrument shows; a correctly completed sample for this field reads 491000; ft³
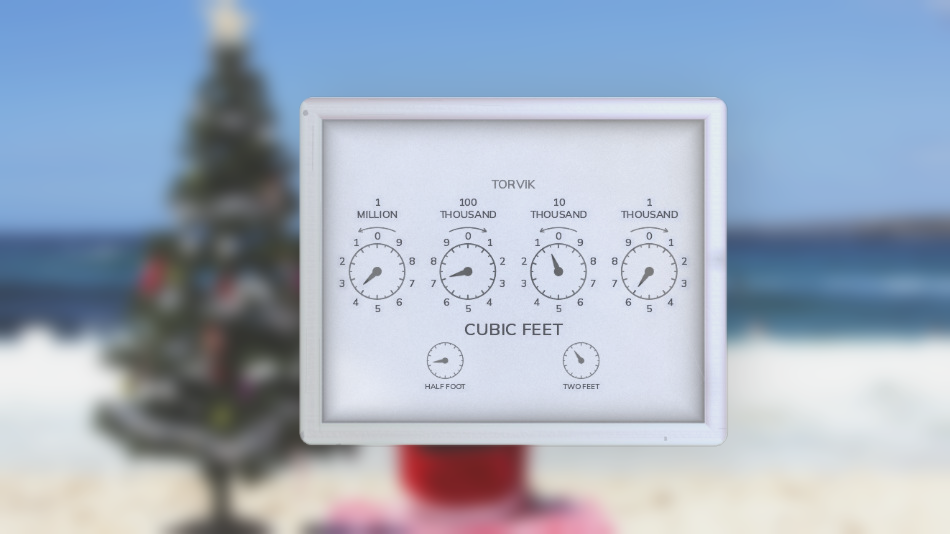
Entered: 370600; ft³
